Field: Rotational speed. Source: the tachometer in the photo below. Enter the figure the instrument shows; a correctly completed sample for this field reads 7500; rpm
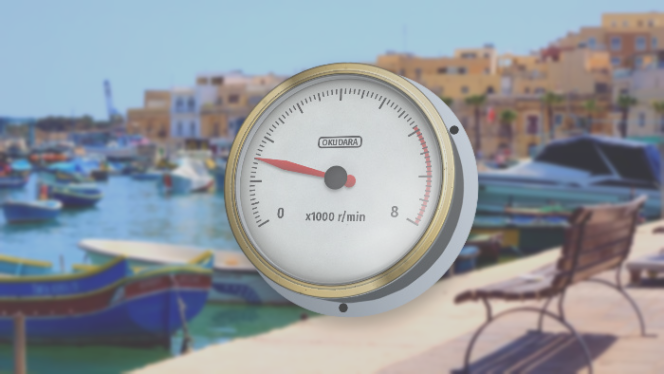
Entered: 1500; rpm
